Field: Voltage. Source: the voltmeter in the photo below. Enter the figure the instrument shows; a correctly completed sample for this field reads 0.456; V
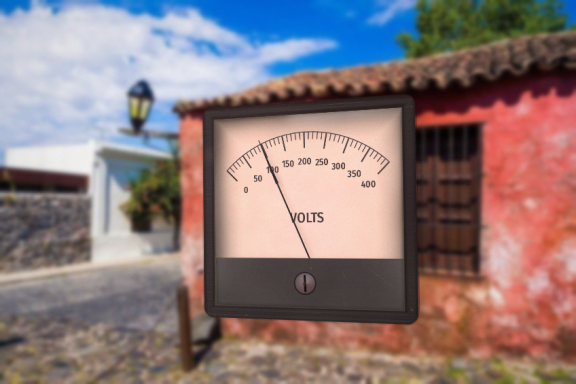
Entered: 100; V
